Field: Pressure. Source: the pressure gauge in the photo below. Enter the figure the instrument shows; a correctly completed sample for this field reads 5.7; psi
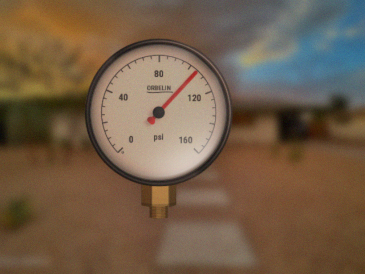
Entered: 105; psi
